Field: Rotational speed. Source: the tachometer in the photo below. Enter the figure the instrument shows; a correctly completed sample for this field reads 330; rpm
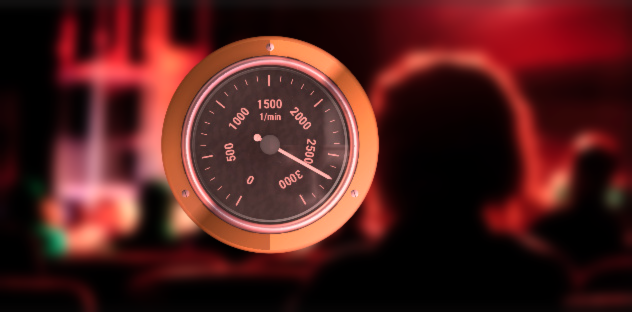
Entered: 2700; rpm
